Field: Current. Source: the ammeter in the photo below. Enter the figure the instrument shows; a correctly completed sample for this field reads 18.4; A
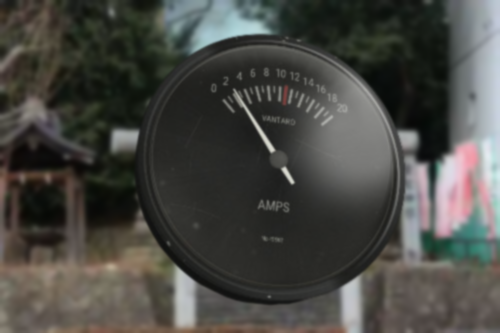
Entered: 2; A
